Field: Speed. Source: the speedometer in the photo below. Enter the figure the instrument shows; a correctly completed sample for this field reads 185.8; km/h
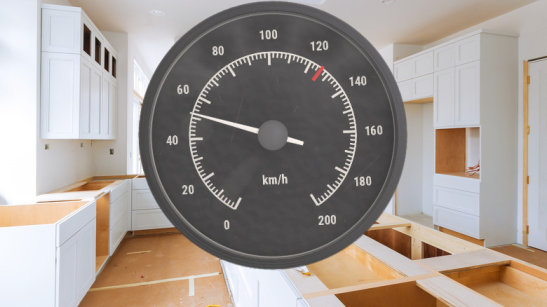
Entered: 52; km/h
